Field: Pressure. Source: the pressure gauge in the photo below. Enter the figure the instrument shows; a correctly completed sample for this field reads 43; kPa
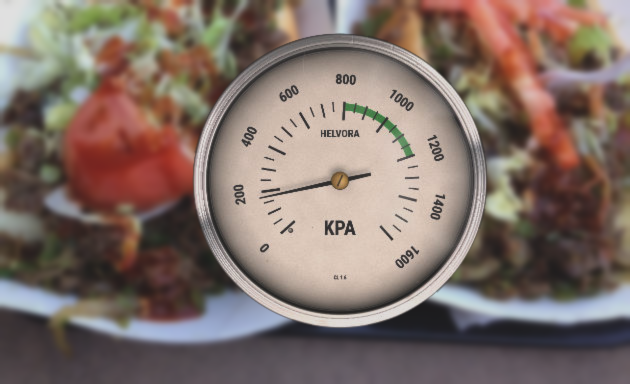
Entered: 175; kPa
